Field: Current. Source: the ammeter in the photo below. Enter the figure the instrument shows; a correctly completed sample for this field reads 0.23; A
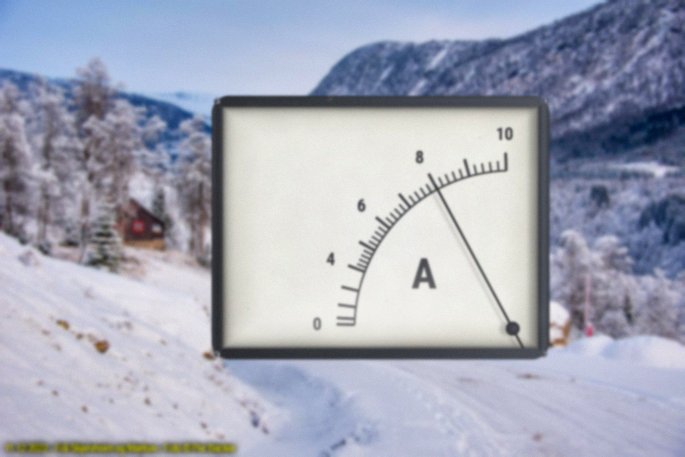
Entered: 8; A
